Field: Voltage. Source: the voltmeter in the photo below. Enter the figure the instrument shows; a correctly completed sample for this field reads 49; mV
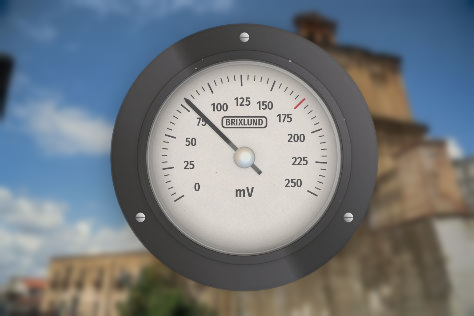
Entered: 80; mV
